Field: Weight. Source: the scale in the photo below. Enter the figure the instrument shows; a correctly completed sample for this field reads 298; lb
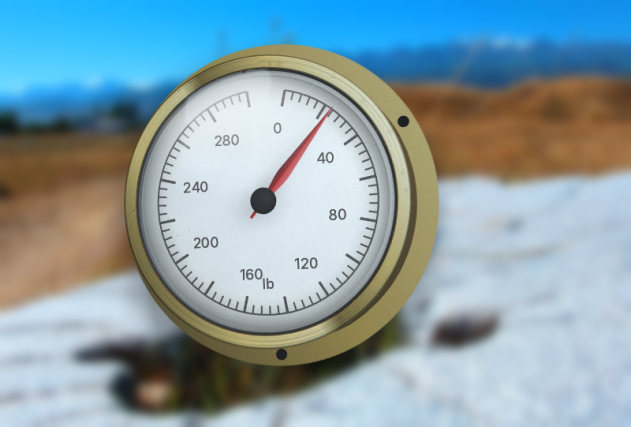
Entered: 24; lb
